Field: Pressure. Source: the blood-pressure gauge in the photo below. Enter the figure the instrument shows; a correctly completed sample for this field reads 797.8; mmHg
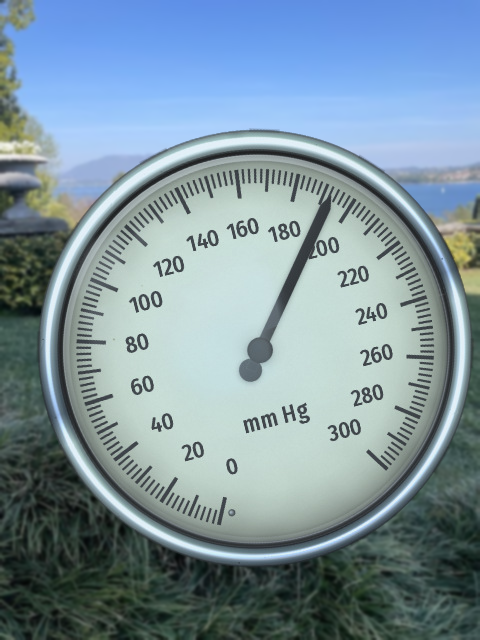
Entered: 192; mmHg
